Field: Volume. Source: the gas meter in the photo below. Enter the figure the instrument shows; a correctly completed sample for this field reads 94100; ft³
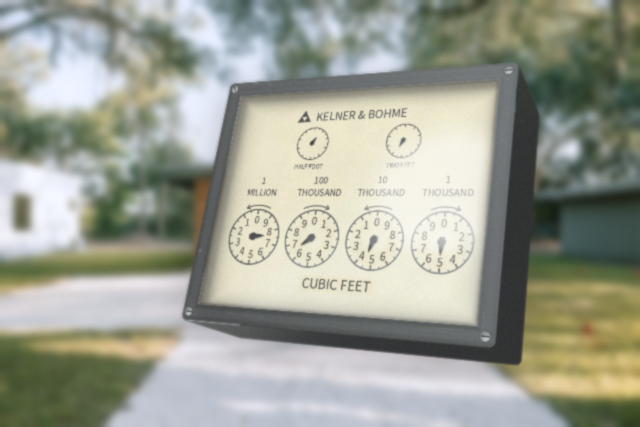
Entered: 764500; ft³
